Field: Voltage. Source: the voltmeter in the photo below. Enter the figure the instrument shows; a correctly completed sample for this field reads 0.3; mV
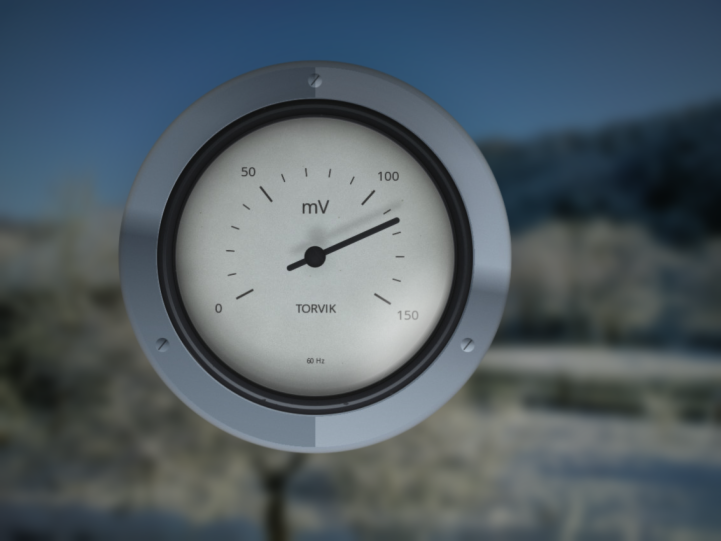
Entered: 115; mV
